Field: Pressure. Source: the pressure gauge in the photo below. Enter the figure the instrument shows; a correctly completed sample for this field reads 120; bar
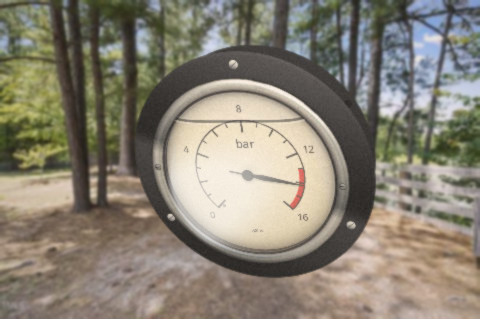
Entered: 14; bar
